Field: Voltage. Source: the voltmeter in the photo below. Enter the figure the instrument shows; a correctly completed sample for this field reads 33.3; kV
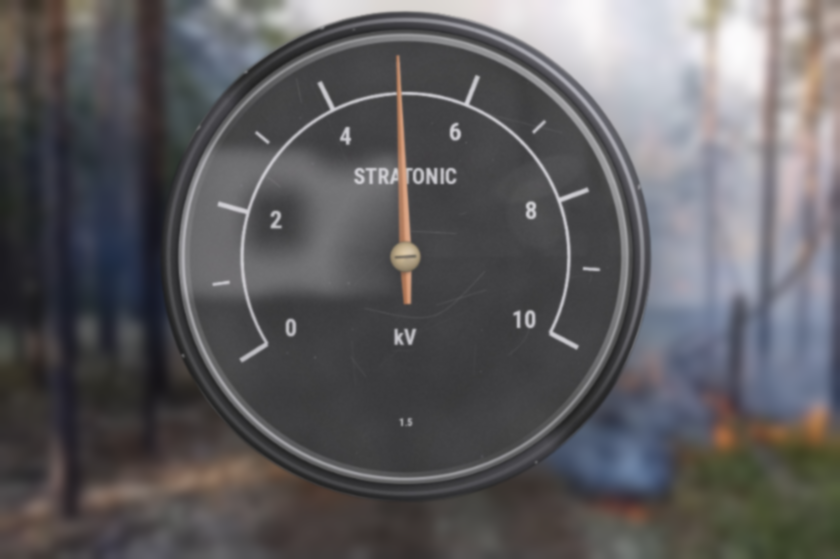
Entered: 5; kV
